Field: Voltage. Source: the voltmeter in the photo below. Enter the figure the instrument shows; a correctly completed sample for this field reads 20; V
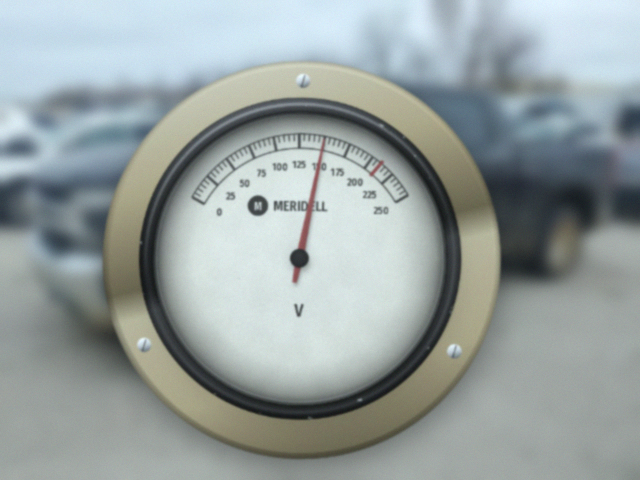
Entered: 150; V
